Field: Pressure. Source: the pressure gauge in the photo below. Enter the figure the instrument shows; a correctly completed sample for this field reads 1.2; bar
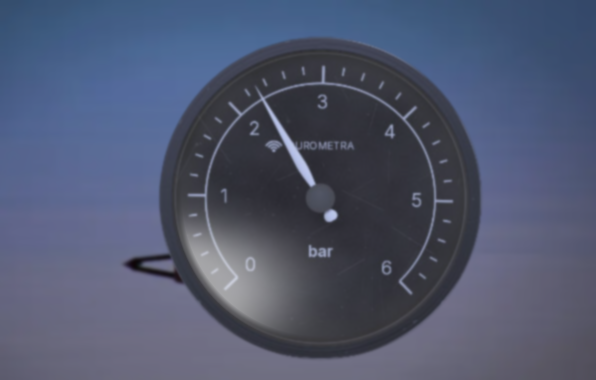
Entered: 2.3; bar
